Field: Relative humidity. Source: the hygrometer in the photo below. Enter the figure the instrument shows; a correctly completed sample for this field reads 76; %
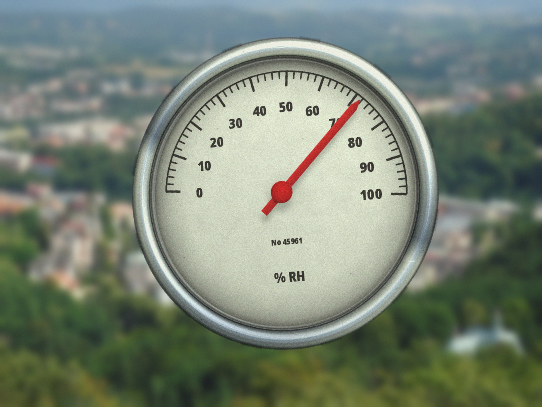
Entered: 72; %
